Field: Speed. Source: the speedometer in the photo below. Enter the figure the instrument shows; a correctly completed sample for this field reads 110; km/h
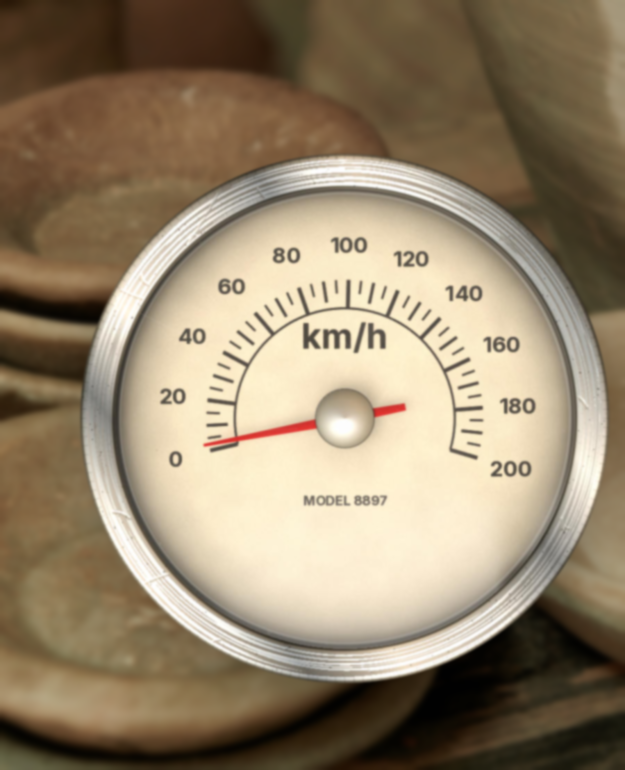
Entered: 2.5; km/h
